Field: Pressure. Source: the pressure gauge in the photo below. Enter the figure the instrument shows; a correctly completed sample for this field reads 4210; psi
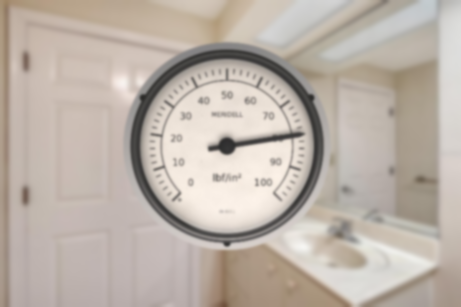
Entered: 80; psi
